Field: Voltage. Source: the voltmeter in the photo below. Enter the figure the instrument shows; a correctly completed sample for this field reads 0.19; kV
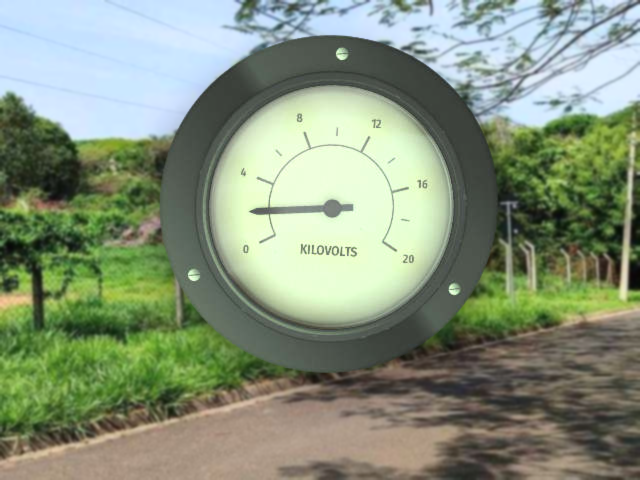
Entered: 2; kV
